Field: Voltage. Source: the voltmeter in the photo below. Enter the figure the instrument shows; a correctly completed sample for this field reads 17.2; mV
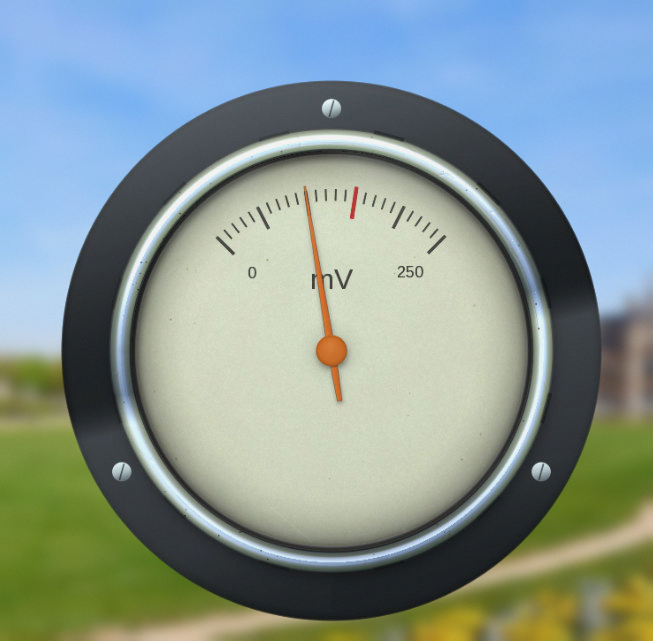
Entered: 100; mV
